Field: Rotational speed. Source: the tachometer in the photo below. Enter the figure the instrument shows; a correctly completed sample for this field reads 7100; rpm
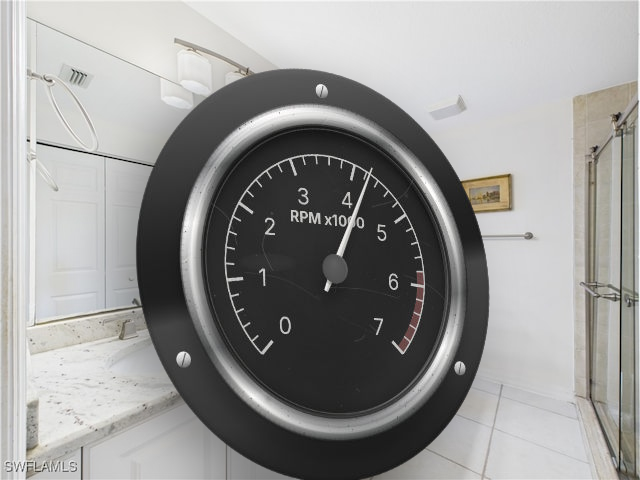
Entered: 4200; rpm
